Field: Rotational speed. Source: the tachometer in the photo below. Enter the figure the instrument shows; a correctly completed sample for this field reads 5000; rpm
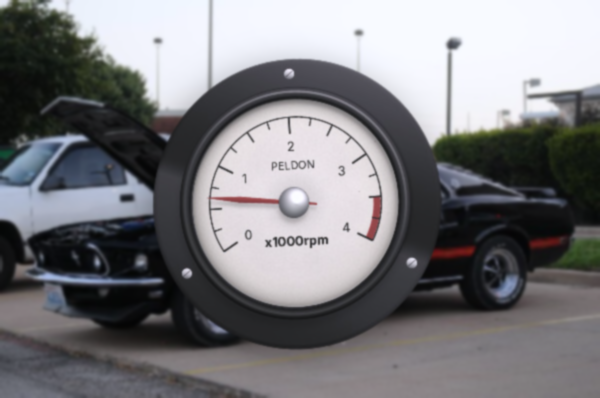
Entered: 625; rpm
